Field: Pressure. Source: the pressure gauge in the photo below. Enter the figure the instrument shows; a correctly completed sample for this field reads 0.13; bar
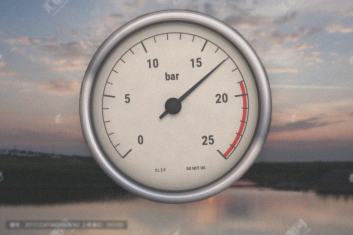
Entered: 17; bar
